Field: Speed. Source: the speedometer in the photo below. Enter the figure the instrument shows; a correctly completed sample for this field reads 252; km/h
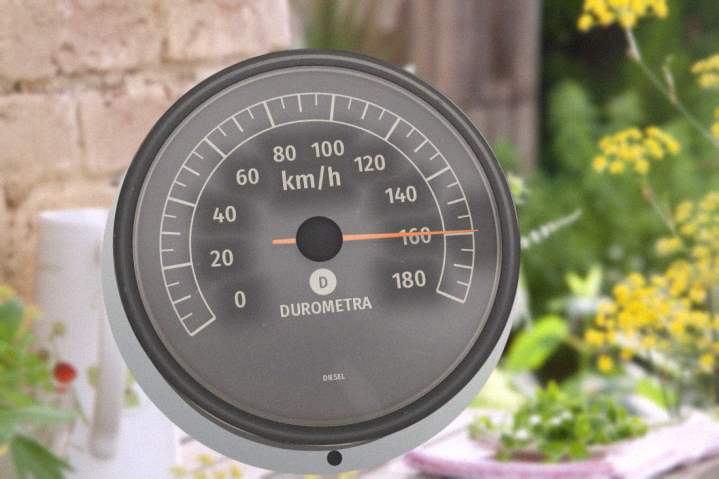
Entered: 160; km/h
